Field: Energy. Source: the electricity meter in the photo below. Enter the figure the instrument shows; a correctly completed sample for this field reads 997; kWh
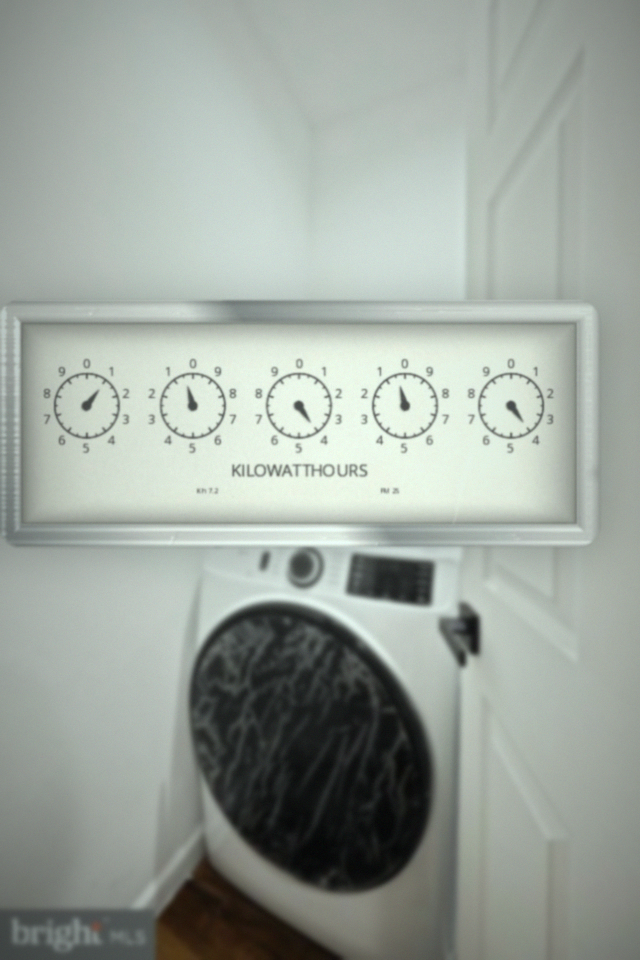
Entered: 10404; kWh
